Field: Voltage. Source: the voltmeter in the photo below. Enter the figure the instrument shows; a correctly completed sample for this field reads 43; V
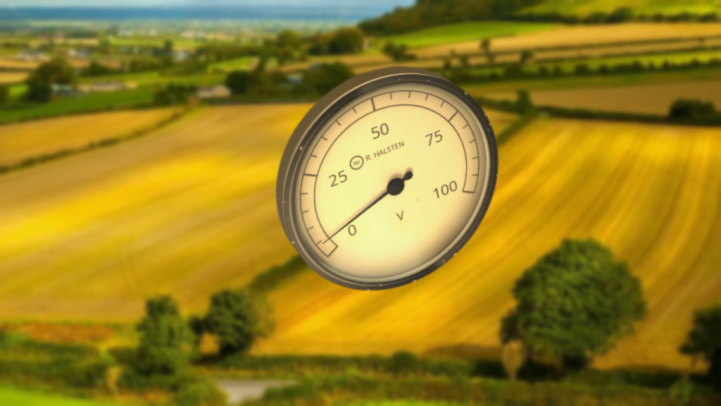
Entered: 5; V
